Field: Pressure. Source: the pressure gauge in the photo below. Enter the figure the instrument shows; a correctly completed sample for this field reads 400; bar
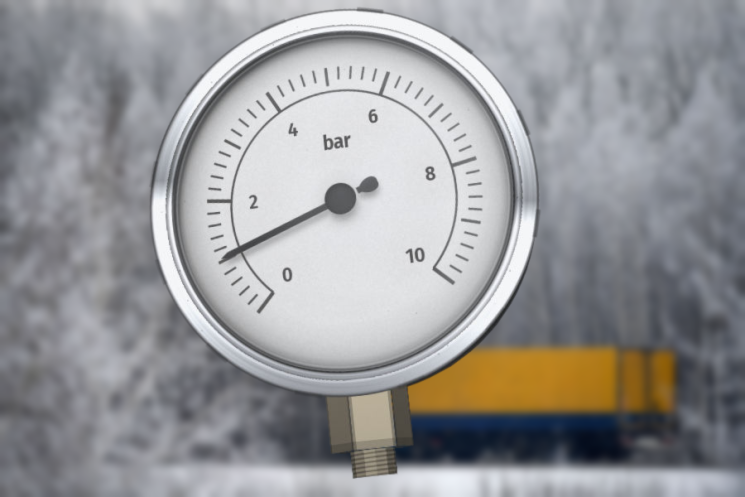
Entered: 1; bar
